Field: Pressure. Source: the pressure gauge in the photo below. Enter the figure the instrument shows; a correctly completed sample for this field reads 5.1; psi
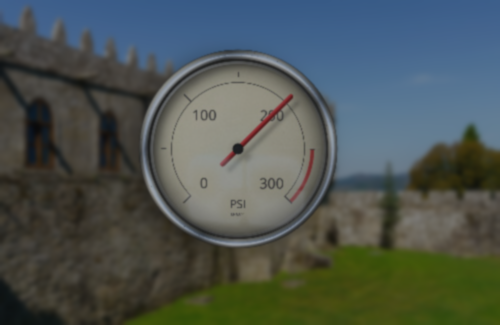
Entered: 200; psi
